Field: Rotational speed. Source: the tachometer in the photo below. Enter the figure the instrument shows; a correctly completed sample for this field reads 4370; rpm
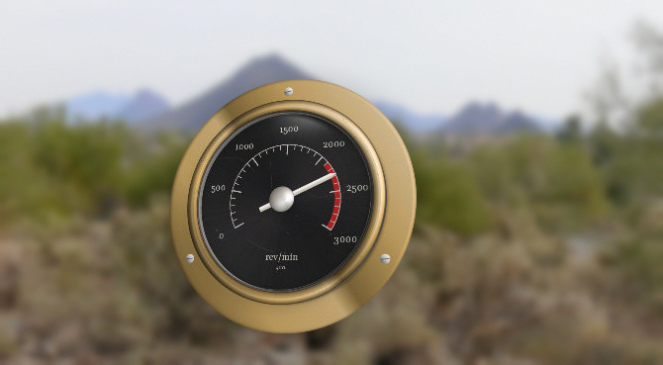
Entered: 2300; rpm
